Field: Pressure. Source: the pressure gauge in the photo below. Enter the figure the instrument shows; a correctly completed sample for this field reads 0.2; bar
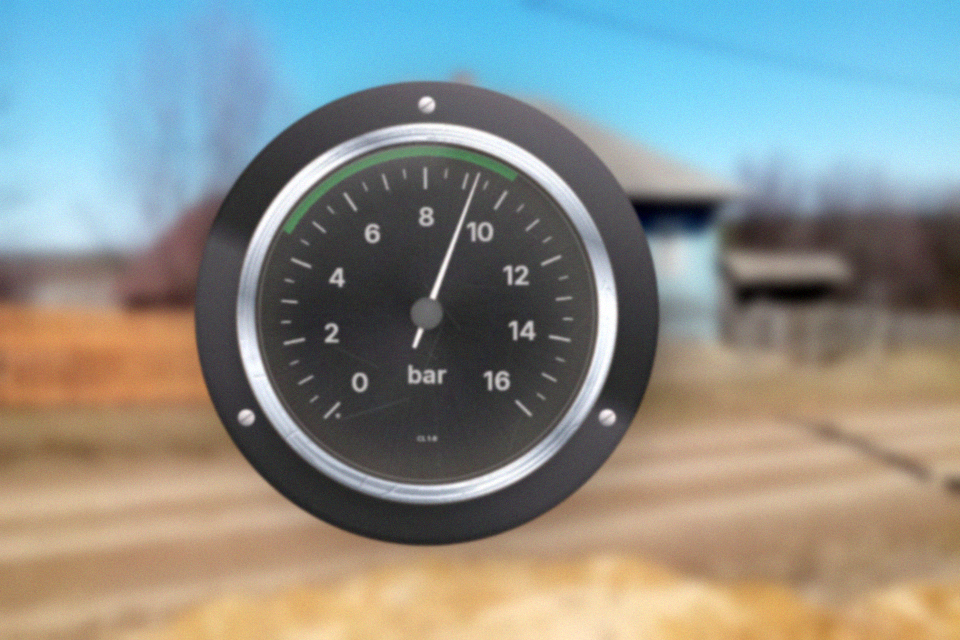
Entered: 9.25; bar
